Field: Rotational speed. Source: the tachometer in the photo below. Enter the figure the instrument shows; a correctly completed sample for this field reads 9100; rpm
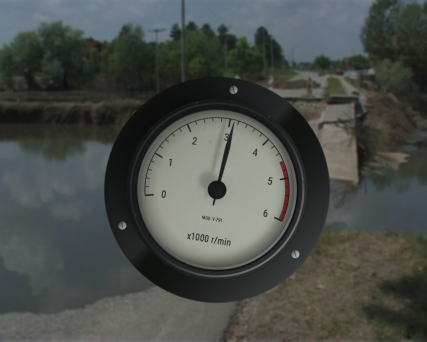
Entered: 3100; rpm
